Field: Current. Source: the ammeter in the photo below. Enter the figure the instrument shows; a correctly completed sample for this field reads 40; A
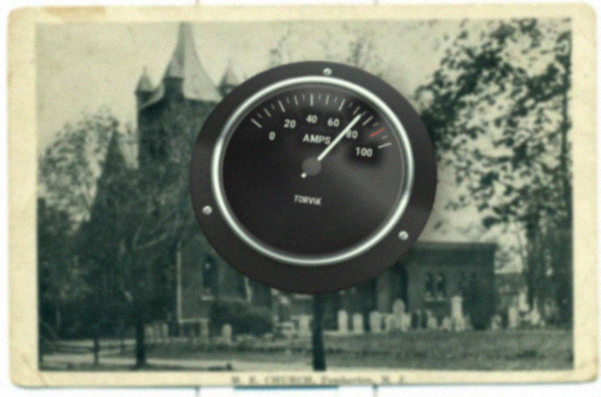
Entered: 75; A
